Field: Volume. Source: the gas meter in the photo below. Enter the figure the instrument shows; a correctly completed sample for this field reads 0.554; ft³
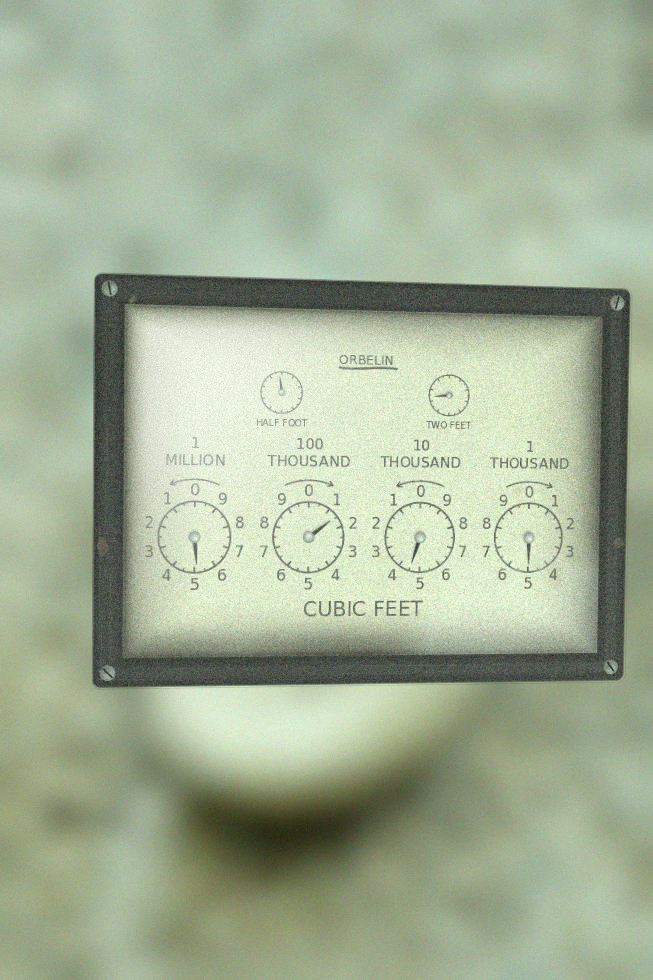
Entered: 514500; ft³
